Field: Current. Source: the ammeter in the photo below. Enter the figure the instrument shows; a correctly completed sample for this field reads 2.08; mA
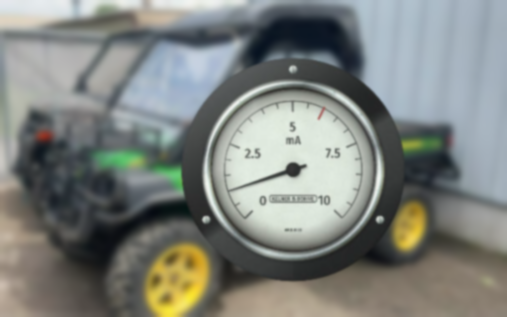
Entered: 1; mA
